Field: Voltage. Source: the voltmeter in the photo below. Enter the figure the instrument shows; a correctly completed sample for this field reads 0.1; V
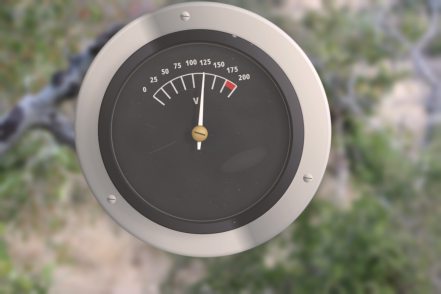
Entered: 125; V
